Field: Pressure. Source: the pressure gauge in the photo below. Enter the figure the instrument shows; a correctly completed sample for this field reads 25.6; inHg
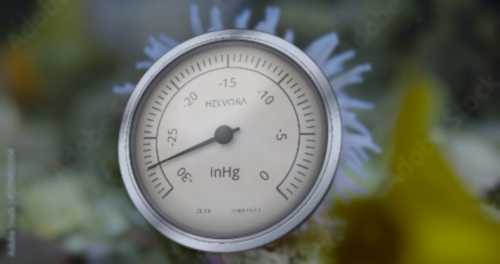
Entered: -27.5; inHg
